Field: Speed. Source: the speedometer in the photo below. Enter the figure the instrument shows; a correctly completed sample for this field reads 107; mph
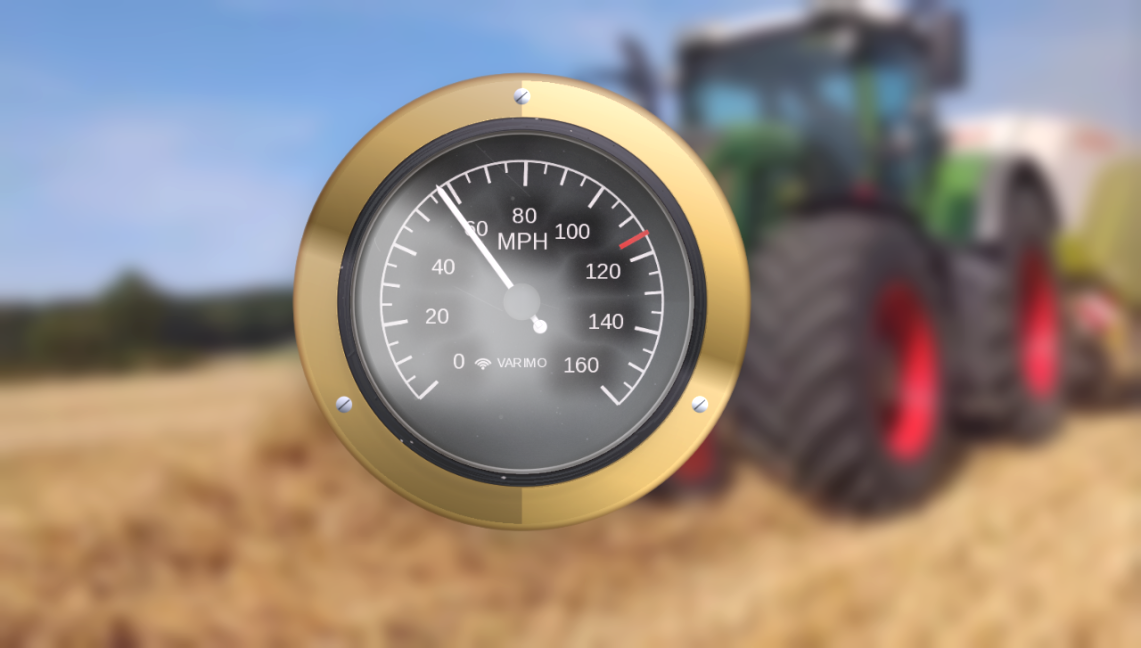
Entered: 57.5; mph
